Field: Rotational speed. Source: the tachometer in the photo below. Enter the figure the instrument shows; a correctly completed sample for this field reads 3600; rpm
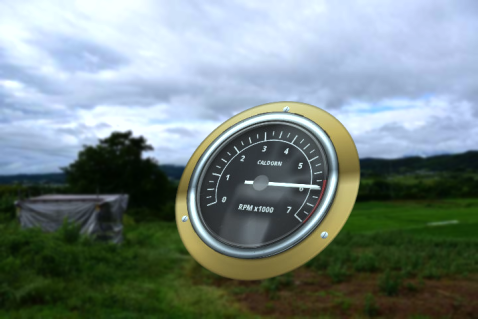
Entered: 6000; rpm
